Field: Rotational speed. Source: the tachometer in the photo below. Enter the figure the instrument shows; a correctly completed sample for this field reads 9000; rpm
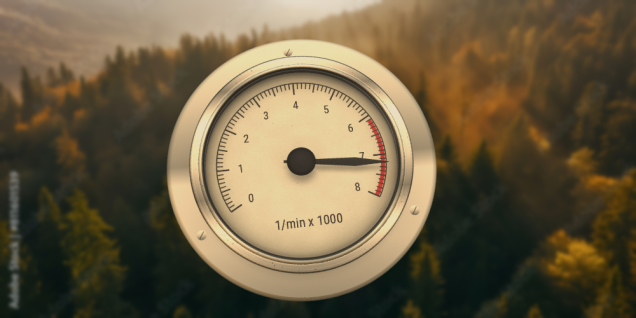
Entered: 7200; rpm
